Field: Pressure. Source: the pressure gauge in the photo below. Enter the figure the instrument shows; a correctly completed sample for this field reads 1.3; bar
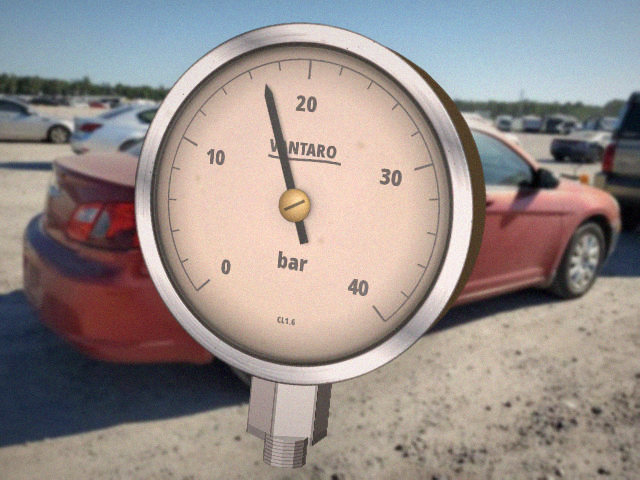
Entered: 17; bar
